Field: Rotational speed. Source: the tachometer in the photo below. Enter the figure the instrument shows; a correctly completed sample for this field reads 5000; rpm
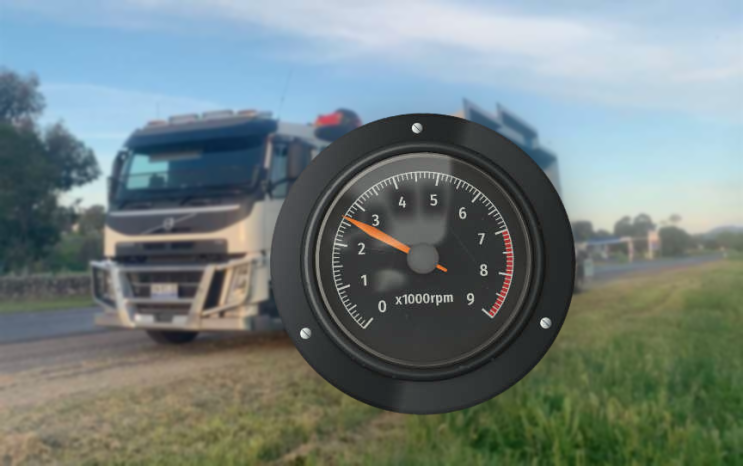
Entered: 2600; rpm
